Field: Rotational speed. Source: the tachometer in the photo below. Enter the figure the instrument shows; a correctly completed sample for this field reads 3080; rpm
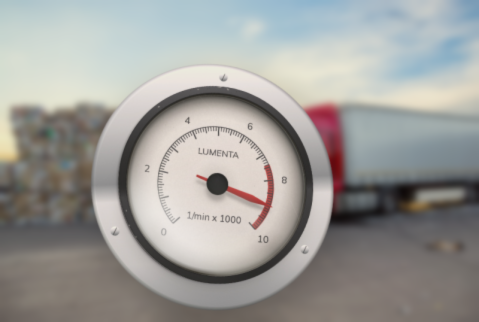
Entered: 9000; rpm
